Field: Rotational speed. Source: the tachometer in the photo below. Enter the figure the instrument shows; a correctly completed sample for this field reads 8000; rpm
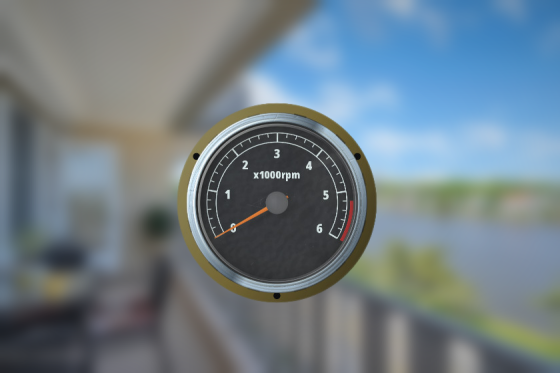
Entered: 0; rpm
